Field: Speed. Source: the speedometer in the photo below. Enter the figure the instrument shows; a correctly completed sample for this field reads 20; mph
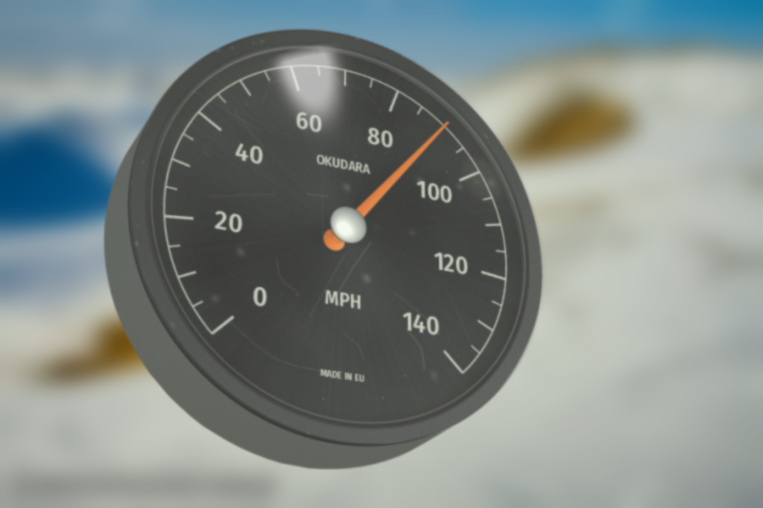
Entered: 90; mph
